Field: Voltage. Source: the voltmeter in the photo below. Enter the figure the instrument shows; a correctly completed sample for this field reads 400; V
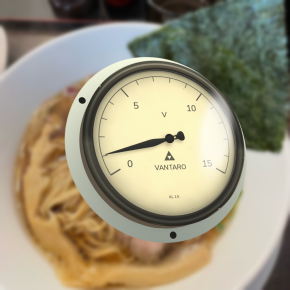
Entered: 1; V
